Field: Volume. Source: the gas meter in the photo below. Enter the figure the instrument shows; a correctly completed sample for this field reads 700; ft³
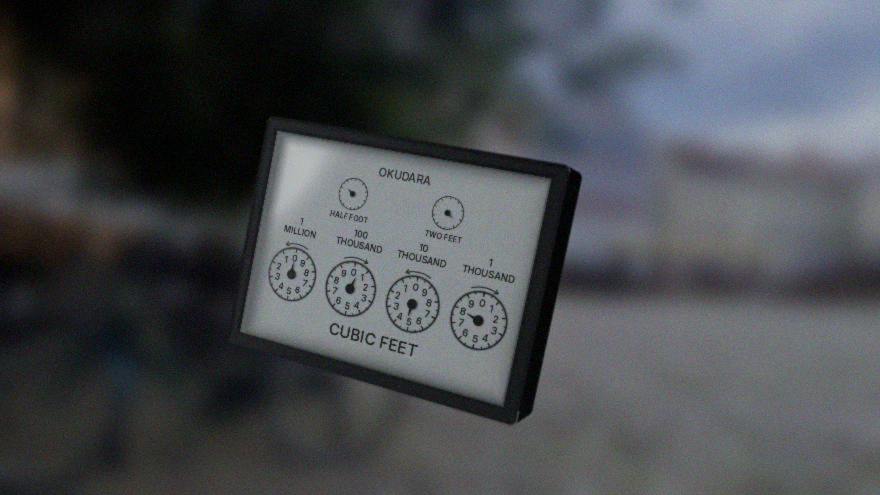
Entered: 4800; ft³
